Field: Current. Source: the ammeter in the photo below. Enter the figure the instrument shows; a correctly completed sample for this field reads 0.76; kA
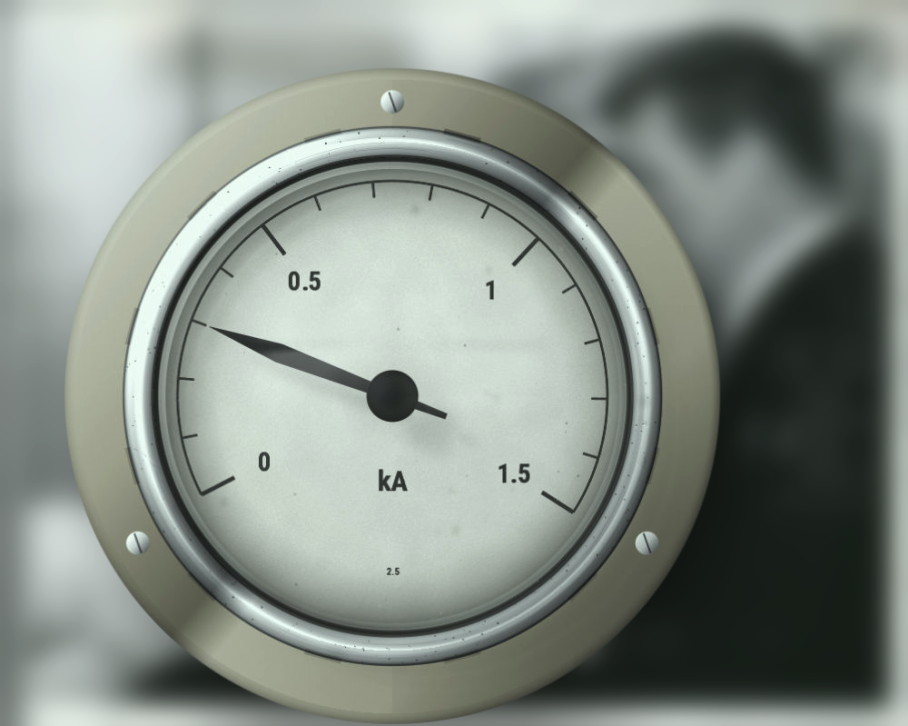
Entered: 0.3; kA
